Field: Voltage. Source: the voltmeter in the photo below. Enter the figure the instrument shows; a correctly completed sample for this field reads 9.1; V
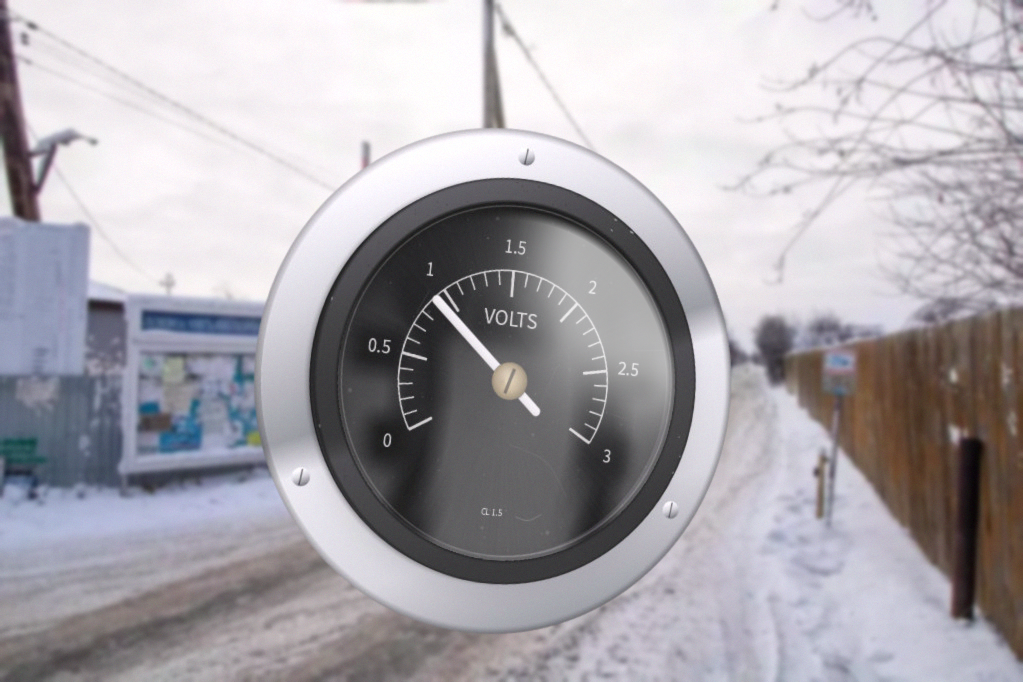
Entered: 0.9; V
